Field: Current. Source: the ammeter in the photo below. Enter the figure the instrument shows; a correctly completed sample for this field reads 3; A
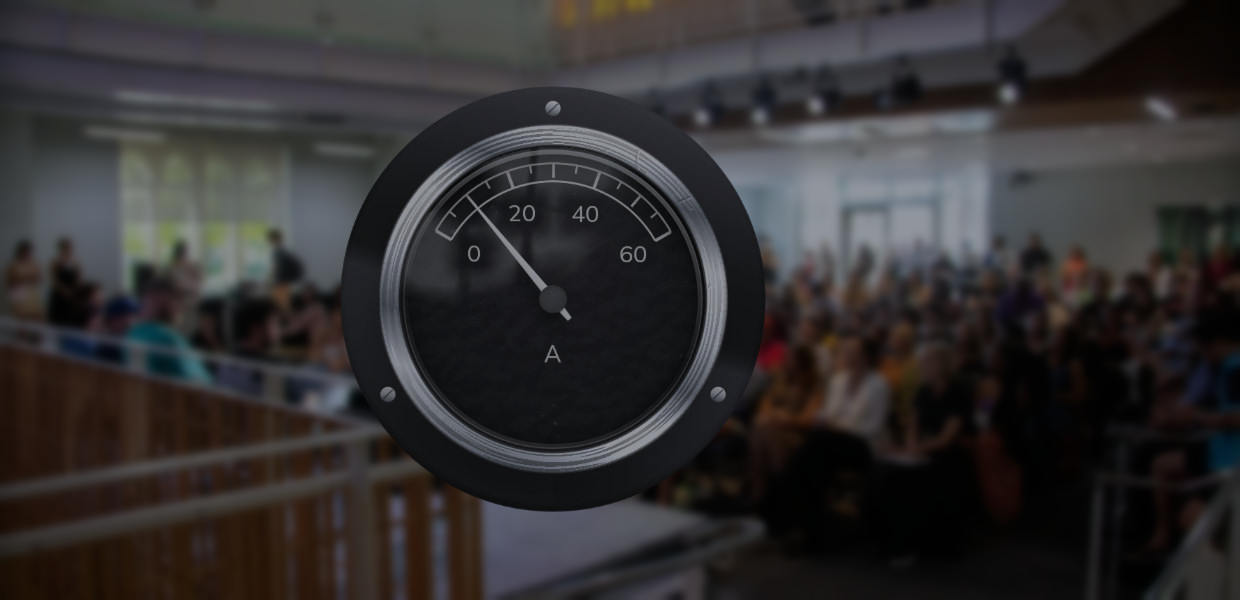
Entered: 10; A
